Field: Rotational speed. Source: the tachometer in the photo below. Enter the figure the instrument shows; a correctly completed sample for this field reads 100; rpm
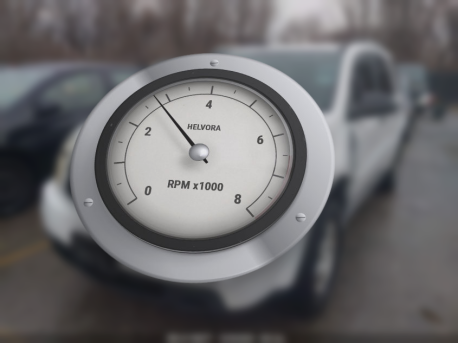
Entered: 2750; rpm
